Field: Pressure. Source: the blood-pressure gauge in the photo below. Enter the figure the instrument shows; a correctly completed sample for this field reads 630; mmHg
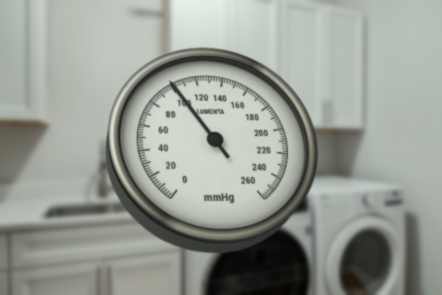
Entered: 100; mmHg
